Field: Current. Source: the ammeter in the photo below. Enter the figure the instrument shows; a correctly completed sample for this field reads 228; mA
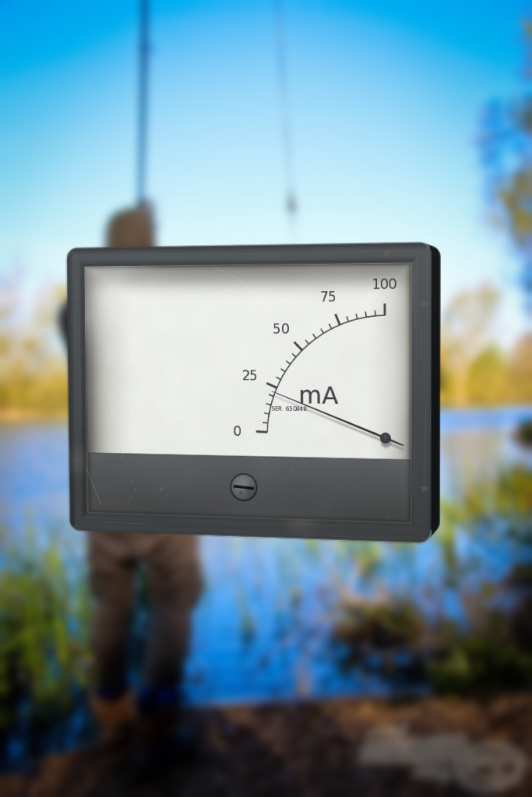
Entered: 22.5; mA
